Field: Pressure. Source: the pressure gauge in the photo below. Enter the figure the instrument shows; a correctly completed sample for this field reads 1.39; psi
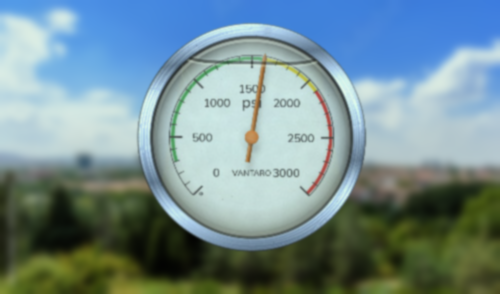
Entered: 1600; psi
